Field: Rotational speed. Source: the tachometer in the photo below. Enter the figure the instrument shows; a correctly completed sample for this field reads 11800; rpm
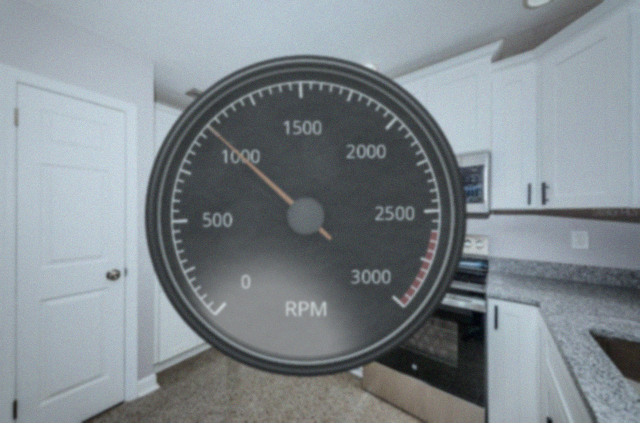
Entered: 1000; rpm
